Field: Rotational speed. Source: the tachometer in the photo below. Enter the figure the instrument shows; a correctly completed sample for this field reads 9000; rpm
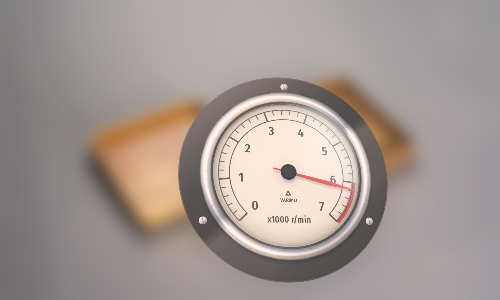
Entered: 6200; rpm
